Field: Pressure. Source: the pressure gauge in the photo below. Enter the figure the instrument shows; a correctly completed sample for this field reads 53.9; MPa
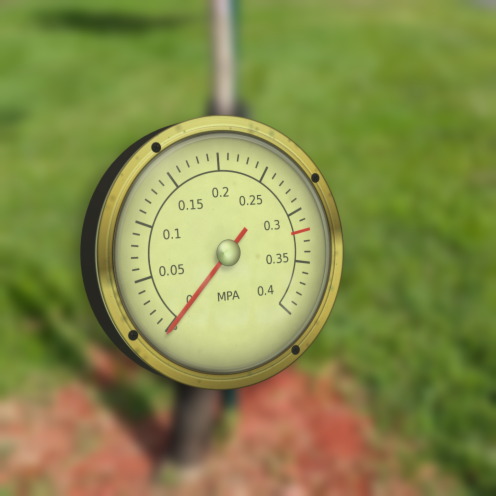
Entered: 0; MPa
